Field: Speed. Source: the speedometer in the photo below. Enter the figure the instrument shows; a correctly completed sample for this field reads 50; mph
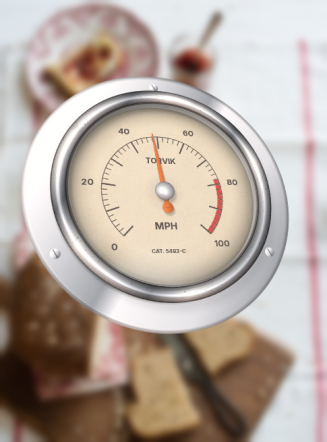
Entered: 48; mph
